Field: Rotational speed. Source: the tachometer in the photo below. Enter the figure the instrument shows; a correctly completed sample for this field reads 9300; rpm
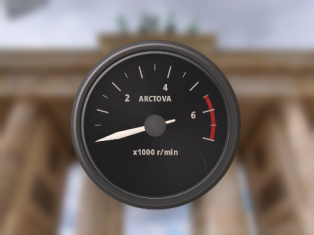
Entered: 0; rpm
